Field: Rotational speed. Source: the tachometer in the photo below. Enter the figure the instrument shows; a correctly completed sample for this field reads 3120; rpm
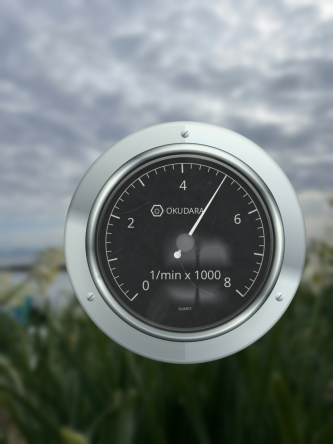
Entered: 5000; rpm
